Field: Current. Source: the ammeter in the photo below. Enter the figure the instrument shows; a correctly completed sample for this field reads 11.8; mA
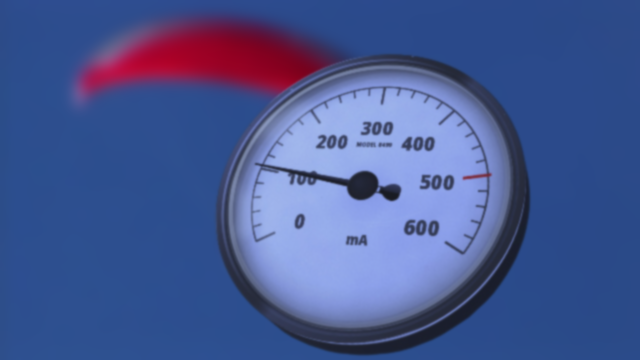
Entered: 100; mA
